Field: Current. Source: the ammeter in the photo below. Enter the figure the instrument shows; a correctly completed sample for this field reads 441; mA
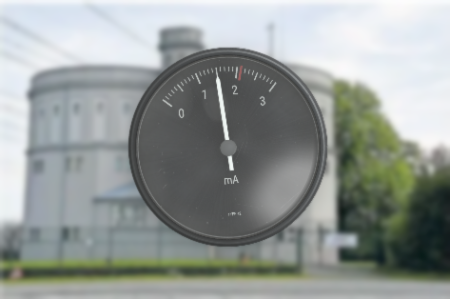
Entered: 1.5; mA
